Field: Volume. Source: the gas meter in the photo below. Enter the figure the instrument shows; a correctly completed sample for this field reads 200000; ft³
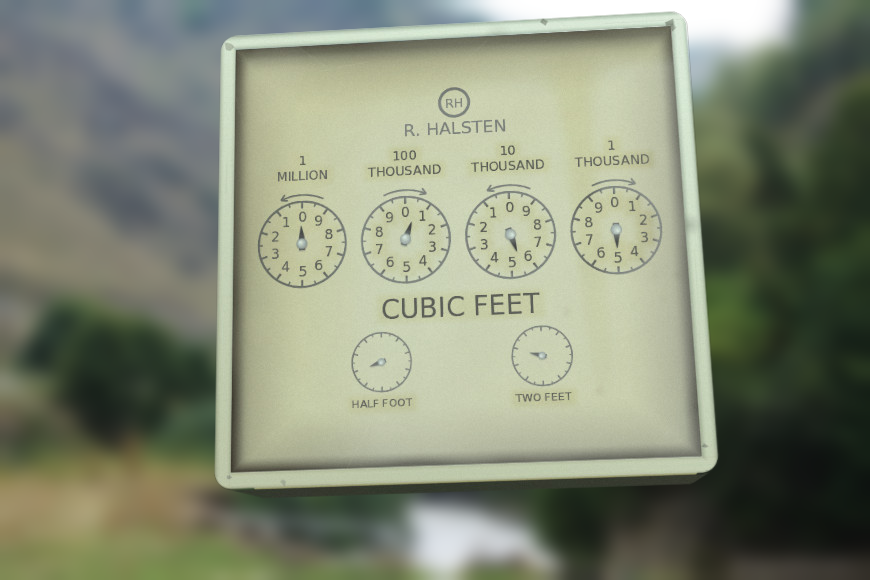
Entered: 5500; ft³
